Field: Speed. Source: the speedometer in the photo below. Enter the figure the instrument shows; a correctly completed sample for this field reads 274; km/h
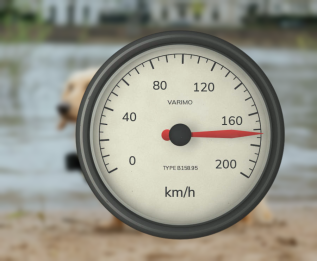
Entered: 172.5; km/h
